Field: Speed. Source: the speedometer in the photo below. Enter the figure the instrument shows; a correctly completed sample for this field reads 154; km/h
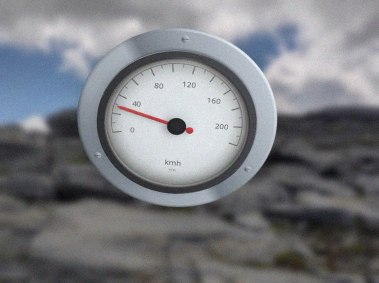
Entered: 30; km/h
